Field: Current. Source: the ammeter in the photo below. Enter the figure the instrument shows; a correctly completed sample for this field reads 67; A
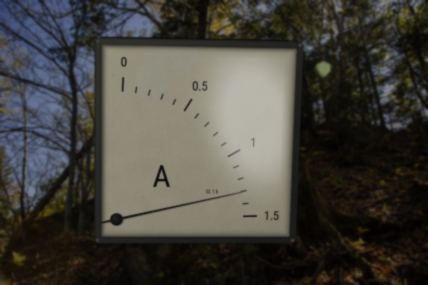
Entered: 1.3; A
